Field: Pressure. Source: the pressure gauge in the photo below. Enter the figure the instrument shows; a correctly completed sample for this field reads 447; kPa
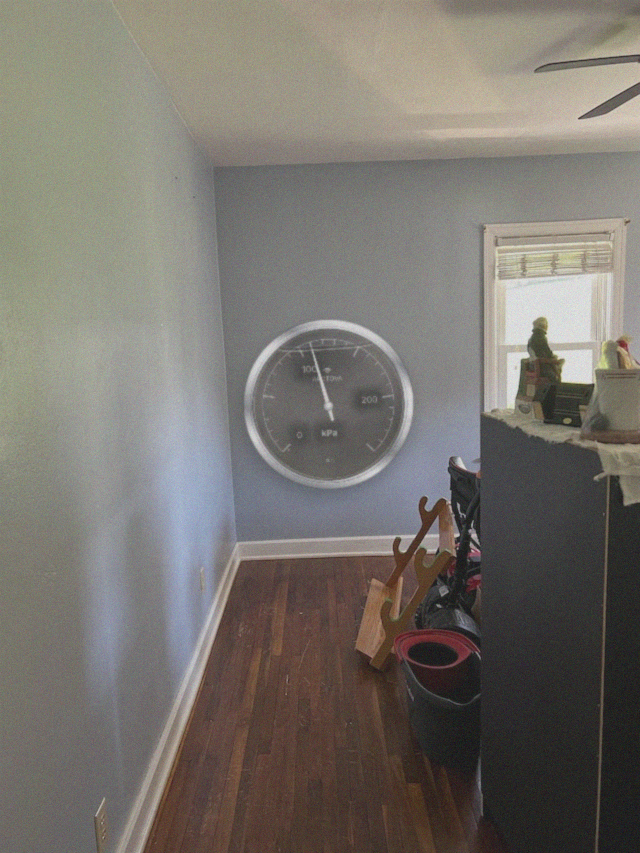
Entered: 110; kPa
